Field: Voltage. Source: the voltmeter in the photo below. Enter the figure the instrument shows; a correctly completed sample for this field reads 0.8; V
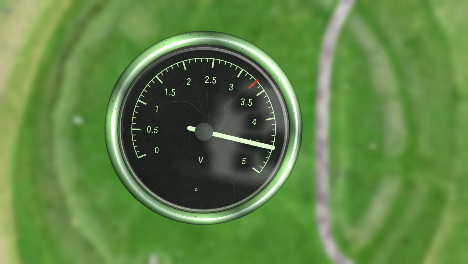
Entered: 4.5; V
